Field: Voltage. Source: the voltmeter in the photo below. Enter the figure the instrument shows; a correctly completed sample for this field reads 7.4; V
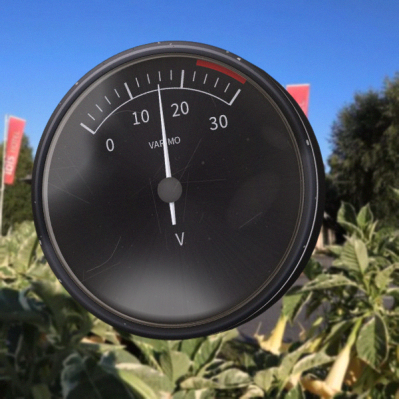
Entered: 16; V
